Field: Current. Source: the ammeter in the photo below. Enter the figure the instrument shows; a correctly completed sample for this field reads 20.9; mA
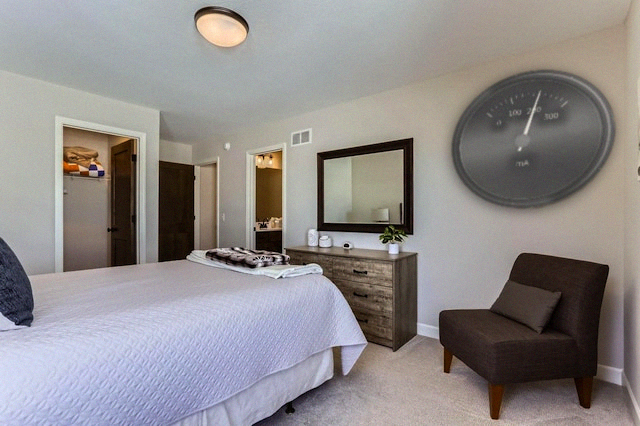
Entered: 200; mA
